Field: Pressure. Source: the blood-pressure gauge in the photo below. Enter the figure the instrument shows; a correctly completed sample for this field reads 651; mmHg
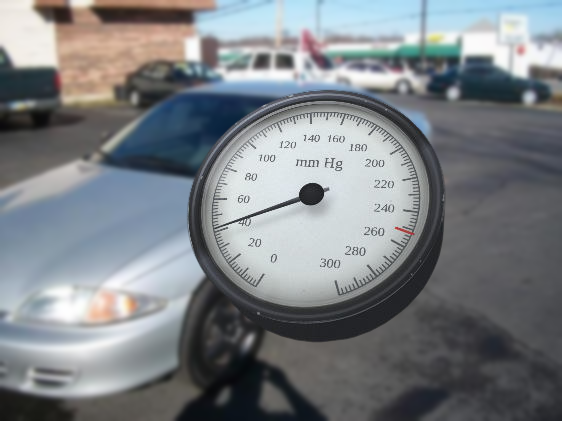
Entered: 40; mmHg
